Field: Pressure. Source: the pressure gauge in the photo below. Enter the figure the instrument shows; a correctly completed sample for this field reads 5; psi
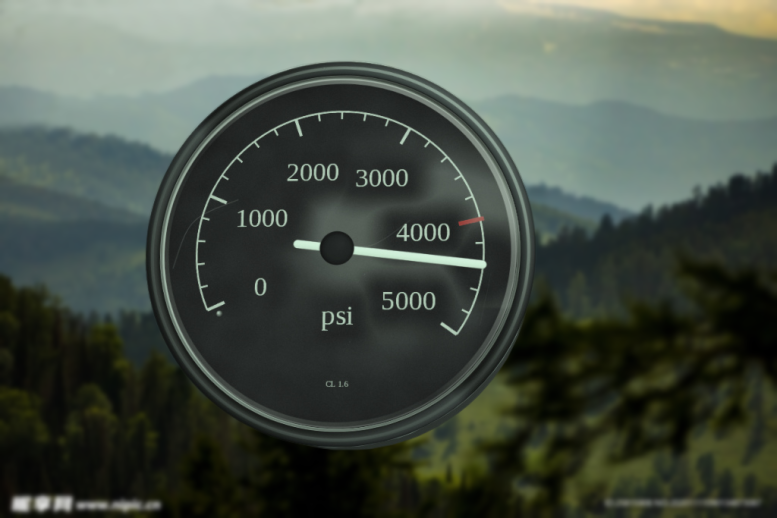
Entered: 4400; psi
